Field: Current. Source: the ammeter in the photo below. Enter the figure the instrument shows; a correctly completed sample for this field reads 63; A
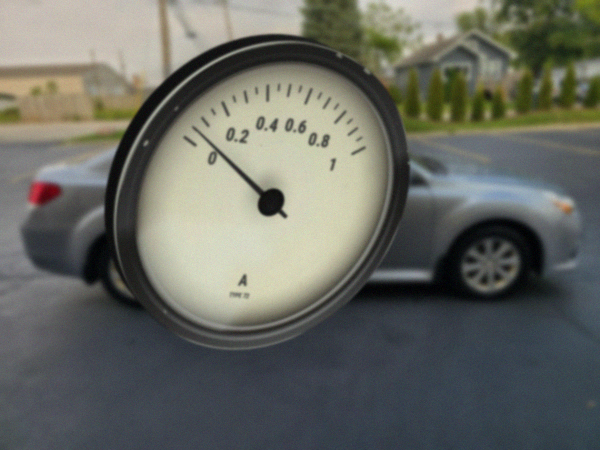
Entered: 0.05; A
